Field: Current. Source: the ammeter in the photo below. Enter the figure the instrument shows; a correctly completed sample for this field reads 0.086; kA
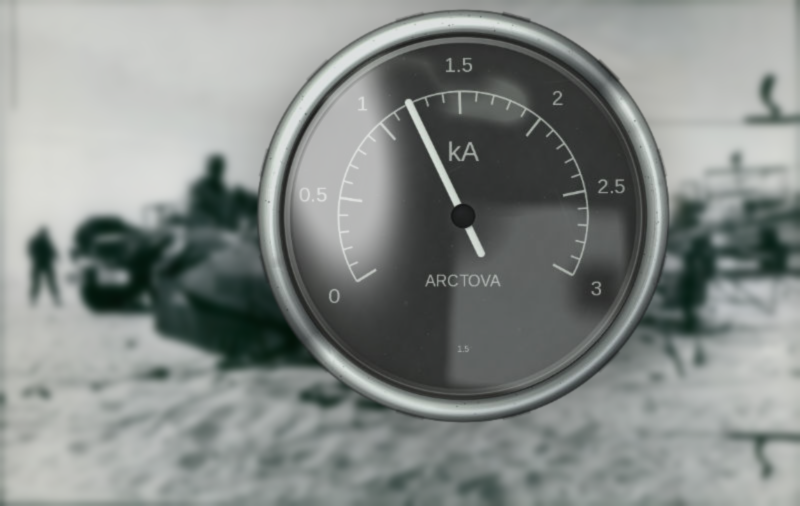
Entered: 1.2; kA
